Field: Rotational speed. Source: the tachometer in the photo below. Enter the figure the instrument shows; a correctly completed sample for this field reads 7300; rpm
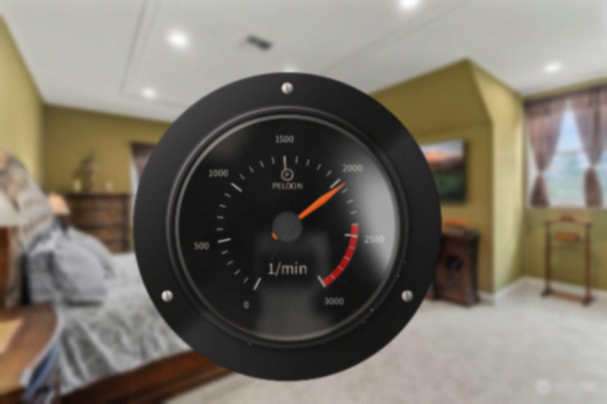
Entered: 2050; rpm
